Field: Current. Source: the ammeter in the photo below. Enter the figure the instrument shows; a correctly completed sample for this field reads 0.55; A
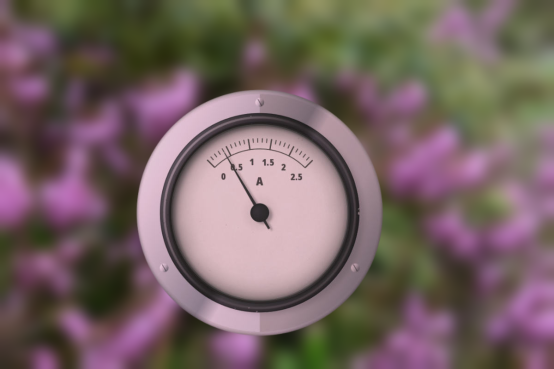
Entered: 0.4; A
